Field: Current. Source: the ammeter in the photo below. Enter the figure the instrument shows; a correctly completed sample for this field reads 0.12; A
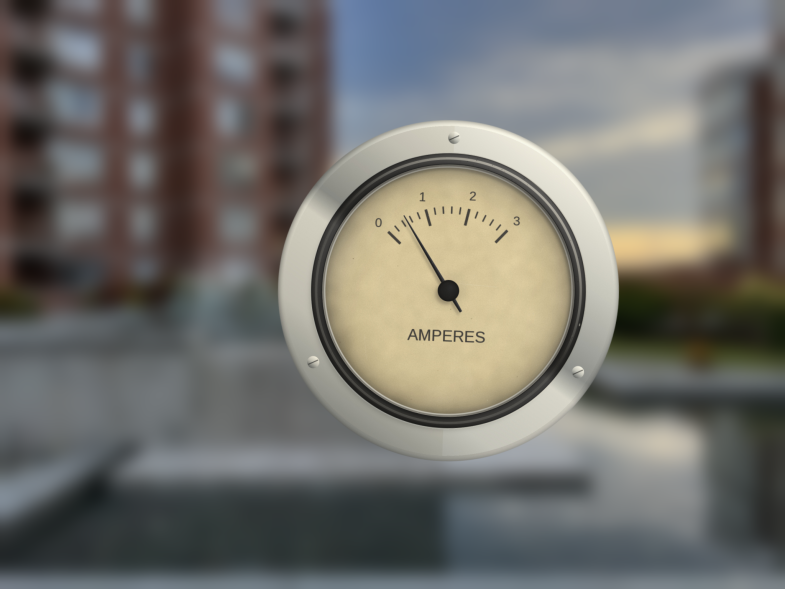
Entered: 0.5; A
